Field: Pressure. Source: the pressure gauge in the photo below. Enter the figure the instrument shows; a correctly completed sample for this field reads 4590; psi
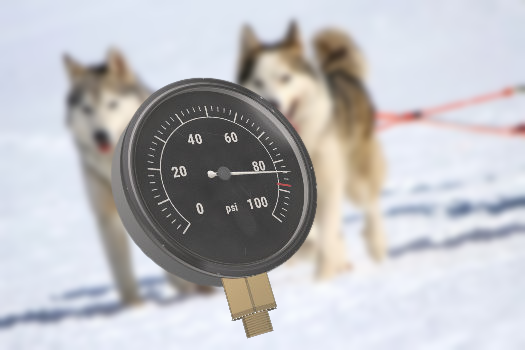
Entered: 84; psi
